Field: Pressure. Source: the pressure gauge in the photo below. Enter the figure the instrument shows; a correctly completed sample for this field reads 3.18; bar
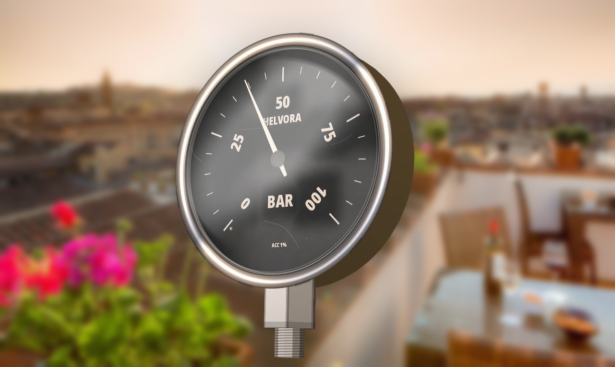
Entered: 40; bar
